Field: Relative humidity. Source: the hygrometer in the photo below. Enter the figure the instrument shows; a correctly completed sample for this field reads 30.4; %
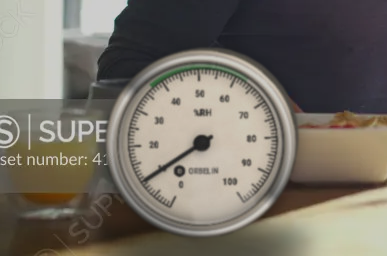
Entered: 10; %
